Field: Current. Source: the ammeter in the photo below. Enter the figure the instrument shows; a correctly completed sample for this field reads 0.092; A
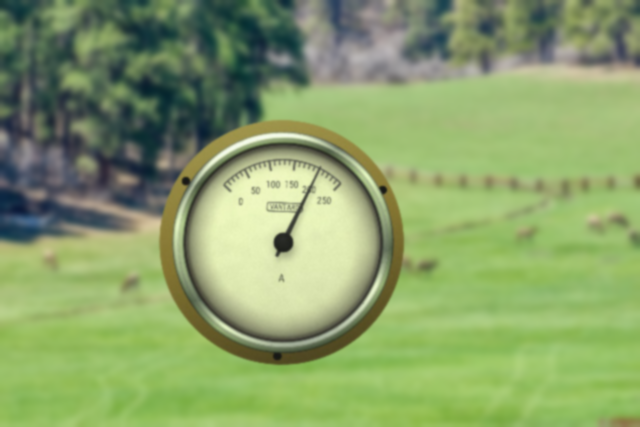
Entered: 200; A
